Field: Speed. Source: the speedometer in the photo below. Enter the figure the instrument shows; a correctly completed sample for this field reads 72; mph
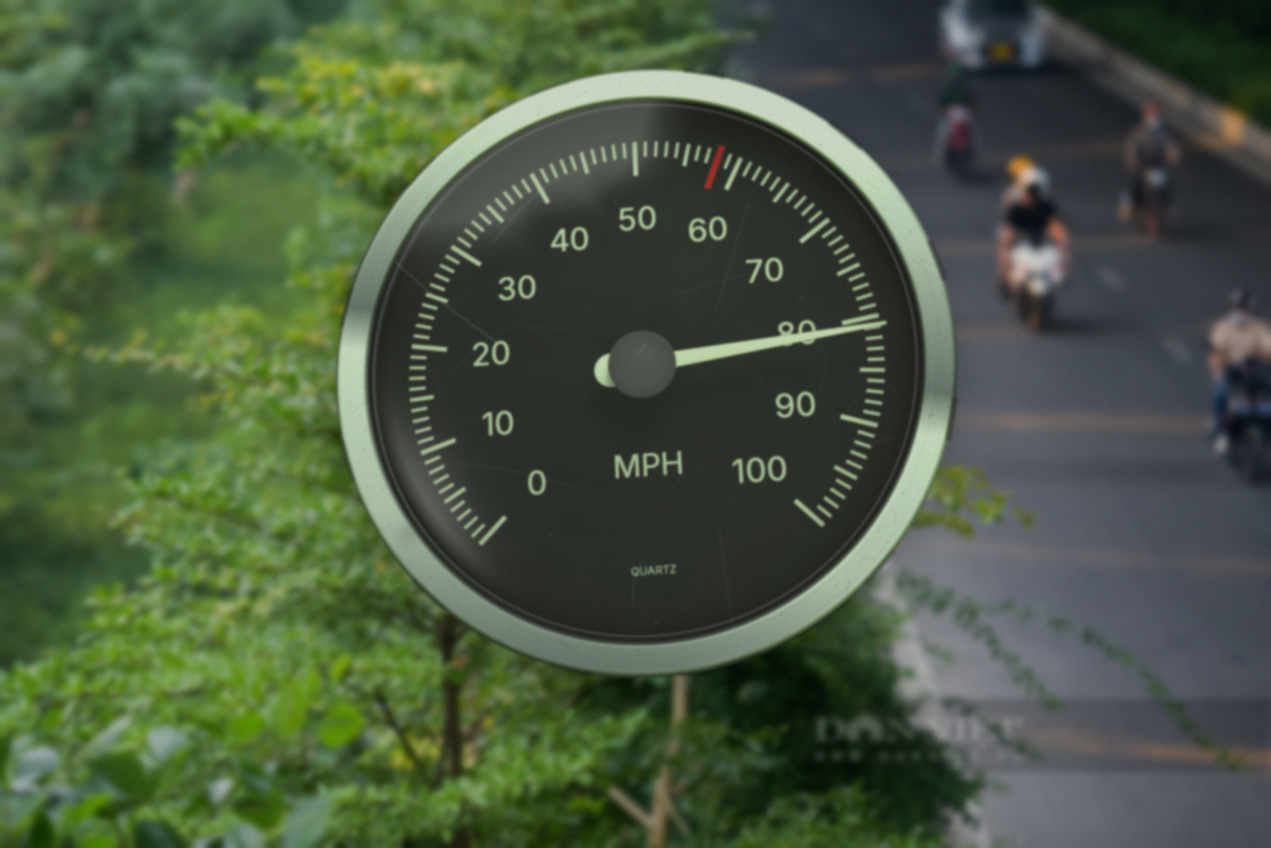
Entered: 81; mph
